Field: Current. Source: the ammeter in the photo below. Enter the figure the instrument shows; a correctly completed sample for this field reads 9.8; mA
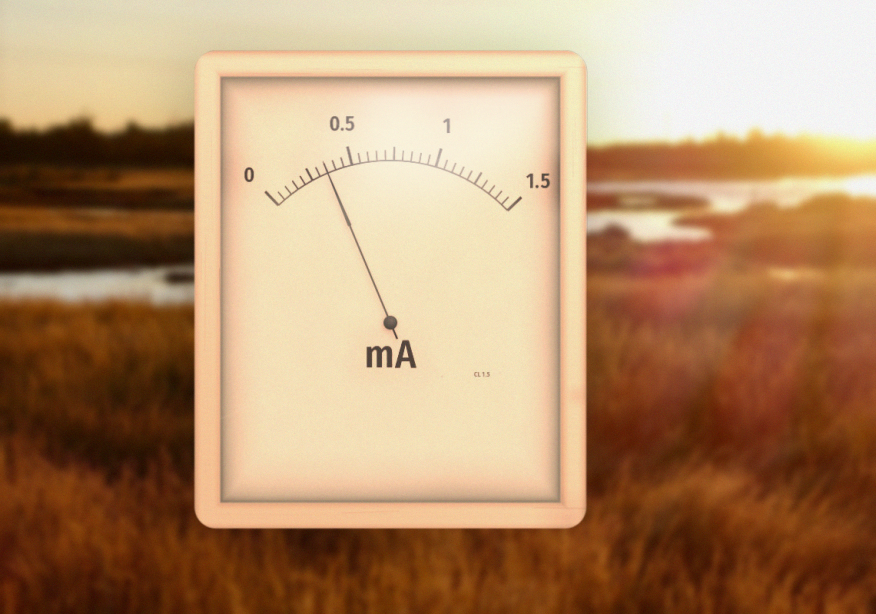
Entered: 0.35; mA
